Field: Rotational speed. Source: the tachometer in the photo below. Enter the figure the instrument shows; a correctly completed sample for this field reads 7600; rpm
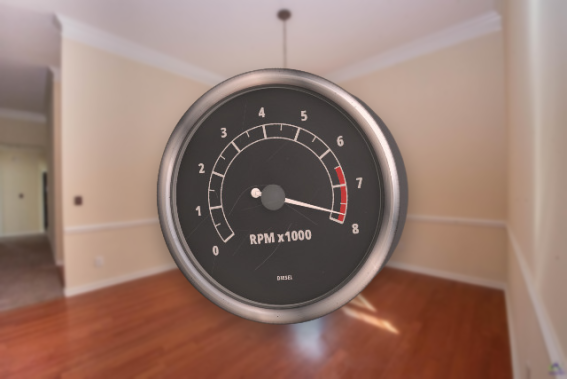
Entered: 7750; rpm
